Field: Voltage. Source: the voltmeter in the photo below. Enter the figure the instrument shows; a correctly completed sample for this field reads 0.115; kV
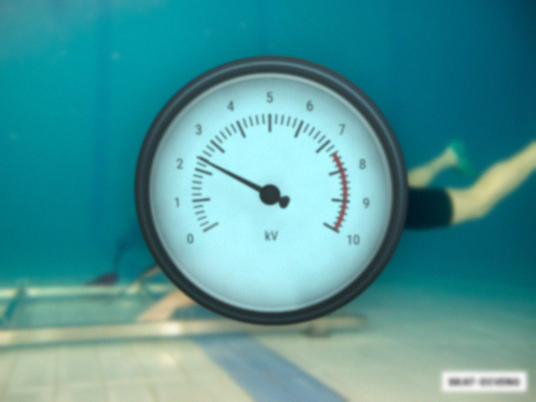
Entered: 2.4; kV
